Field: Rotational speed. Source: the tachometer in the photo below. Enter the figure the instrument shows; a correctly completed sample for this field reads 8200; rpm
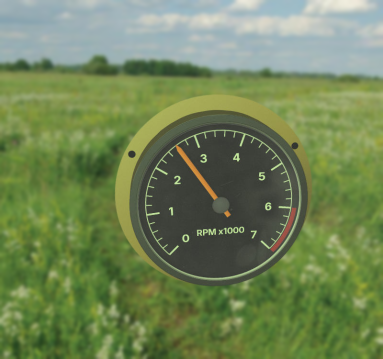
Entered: 2600; rpm
